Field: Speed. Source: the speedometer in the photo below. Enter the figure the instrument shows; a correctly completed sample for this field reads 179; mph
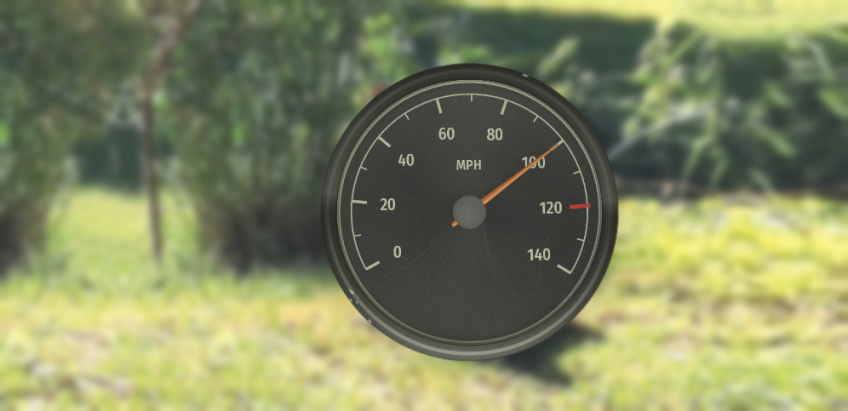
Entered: 100; mph
